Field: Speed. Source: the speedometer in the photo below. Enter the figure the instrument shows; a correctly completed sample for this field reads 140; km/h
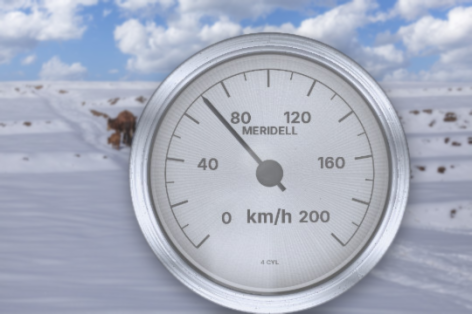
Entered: 70; km/h
